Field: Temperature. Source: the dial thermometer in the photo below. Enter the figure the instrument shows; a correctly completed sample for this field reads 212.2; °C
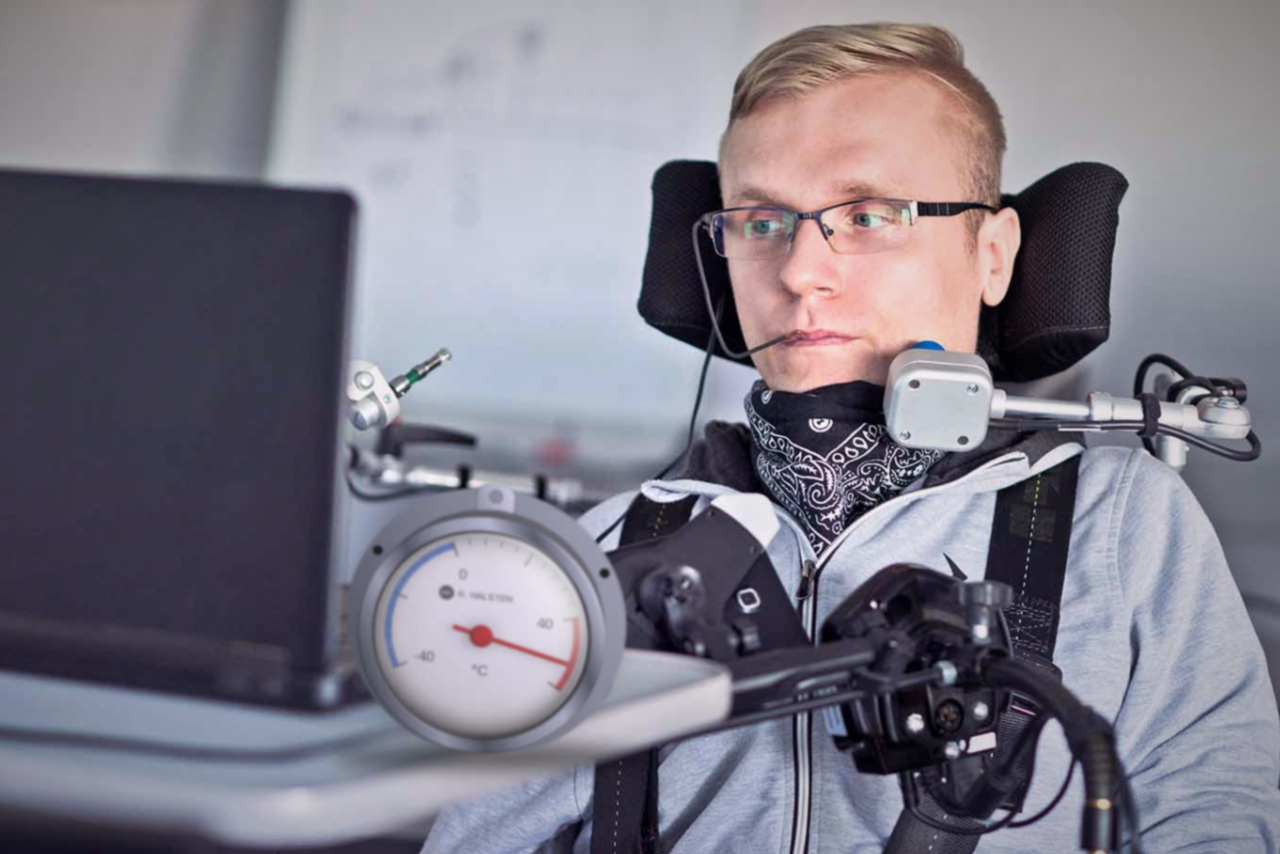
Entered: 52; °C
